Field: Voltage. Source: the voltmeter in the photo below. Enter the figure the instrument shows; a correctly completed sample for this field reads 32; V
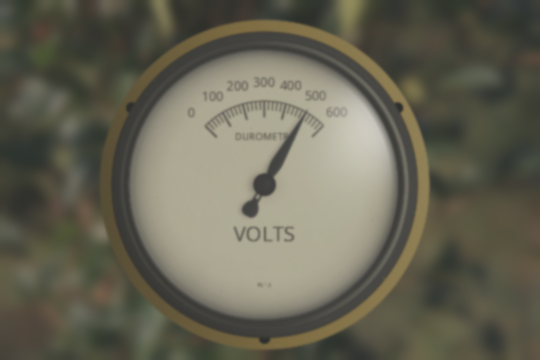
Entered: 500; V
